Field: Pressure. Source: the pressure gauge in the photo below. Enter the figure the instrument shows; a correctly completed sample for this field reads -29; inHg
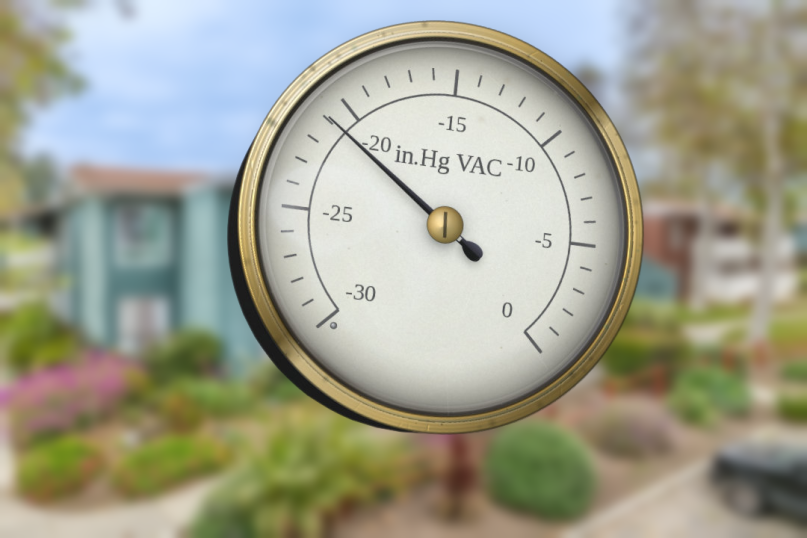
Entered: -21; inHg
